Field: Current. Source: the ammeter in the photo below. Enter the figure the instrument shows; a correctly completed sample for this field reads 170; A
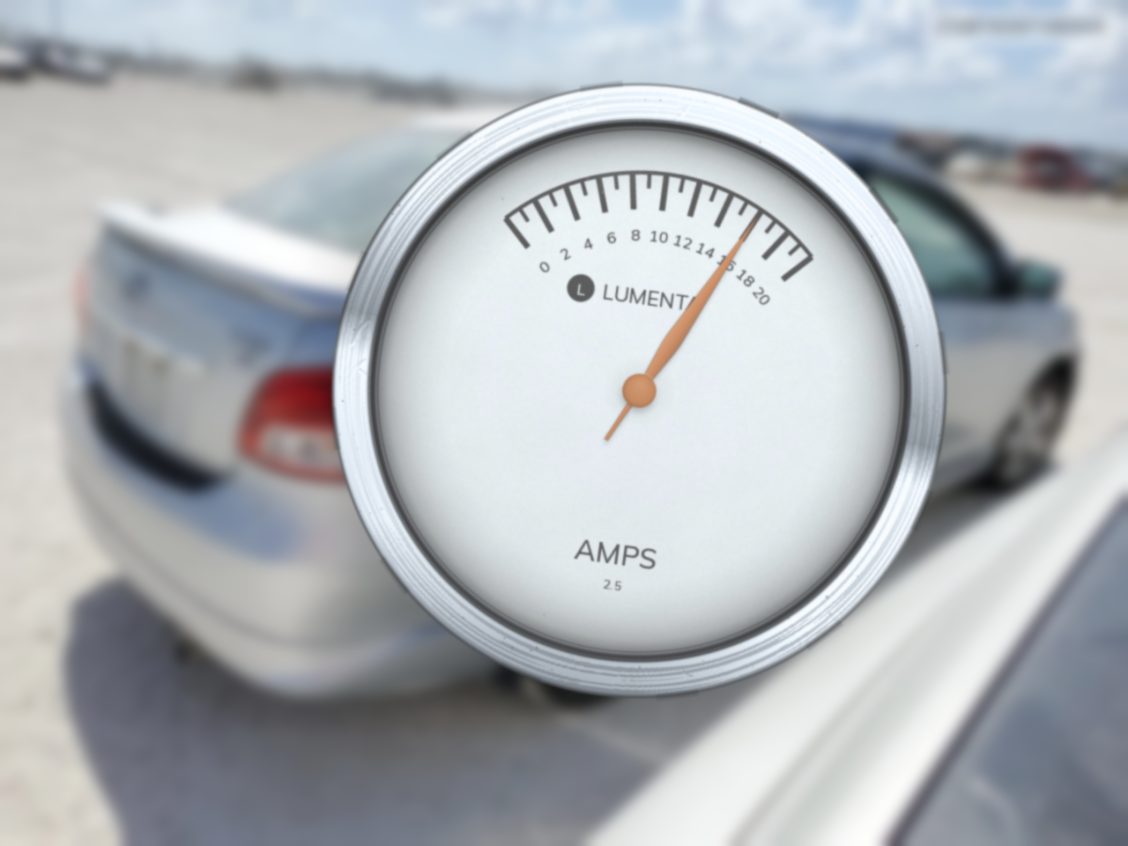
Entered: 16; A
